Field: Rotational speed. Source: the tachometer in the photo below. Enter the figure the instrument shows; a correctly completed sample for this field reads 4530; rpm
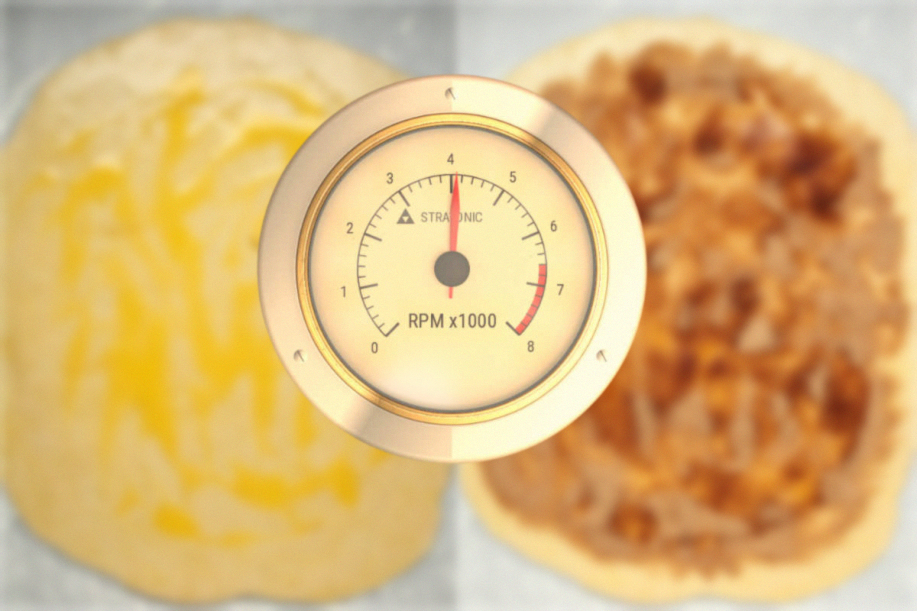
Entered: 4100; rpm
